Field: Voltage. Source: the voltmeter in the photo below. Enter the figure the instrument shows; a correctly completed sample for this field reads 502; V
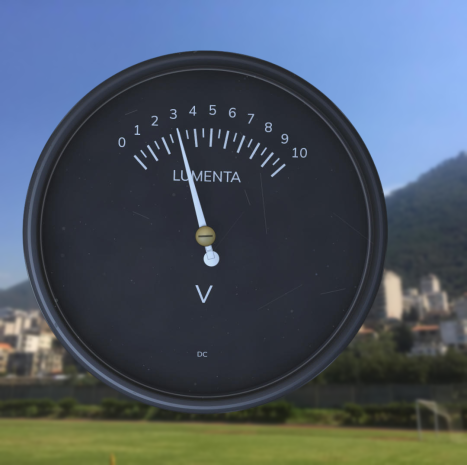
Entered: 3; V
